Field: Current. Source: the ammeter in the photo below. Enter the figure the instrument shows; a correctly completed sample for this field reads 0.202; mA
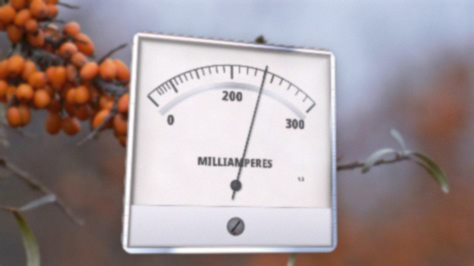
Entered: 240; mA
